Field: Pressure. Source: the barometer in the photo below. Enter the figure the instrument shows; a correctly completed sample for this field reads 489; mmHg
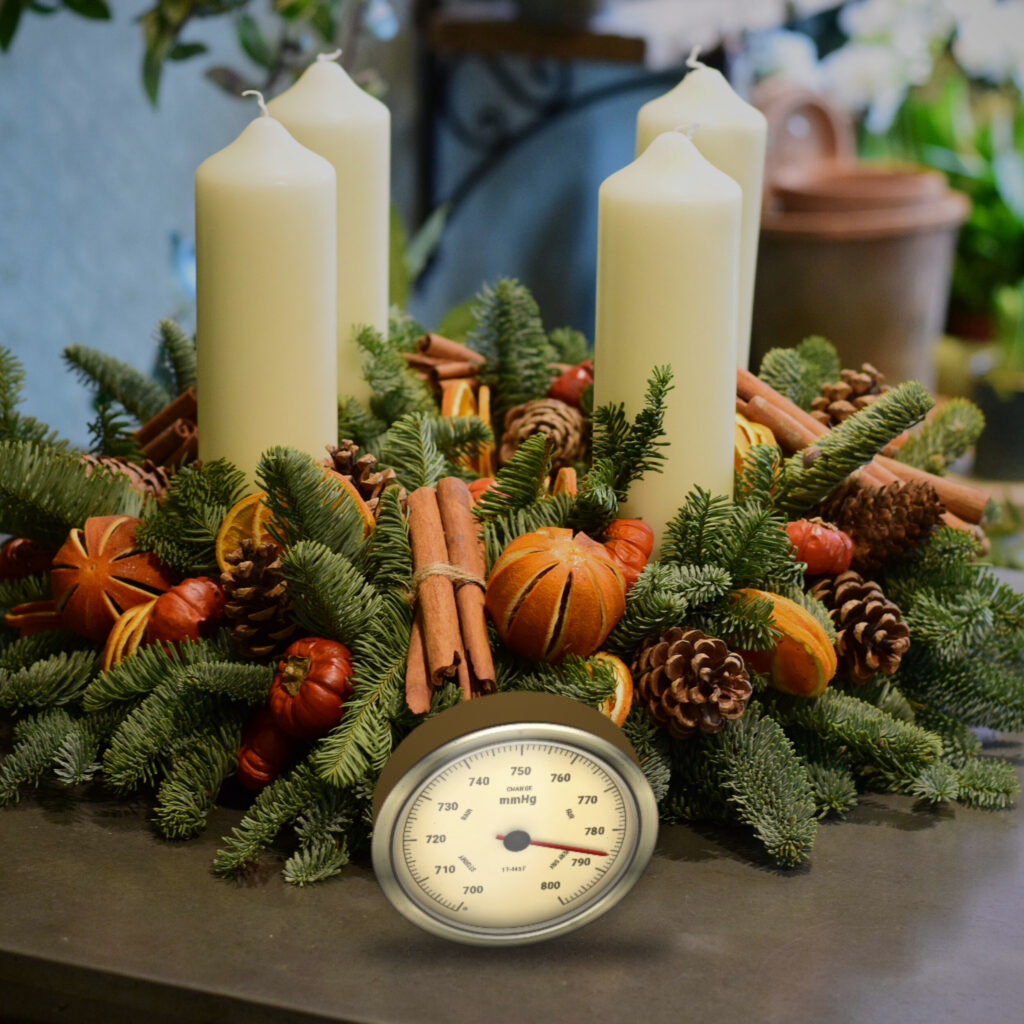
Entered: 785; mmHg
